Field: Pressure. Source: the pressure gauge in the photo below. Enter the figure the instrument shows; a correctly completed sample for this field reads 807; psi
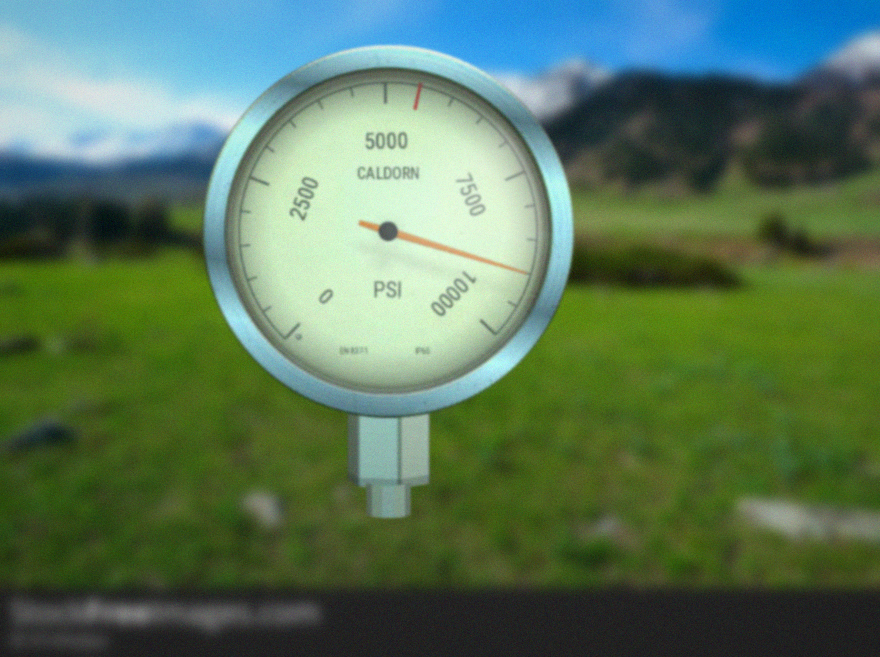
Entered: 9000; psi
